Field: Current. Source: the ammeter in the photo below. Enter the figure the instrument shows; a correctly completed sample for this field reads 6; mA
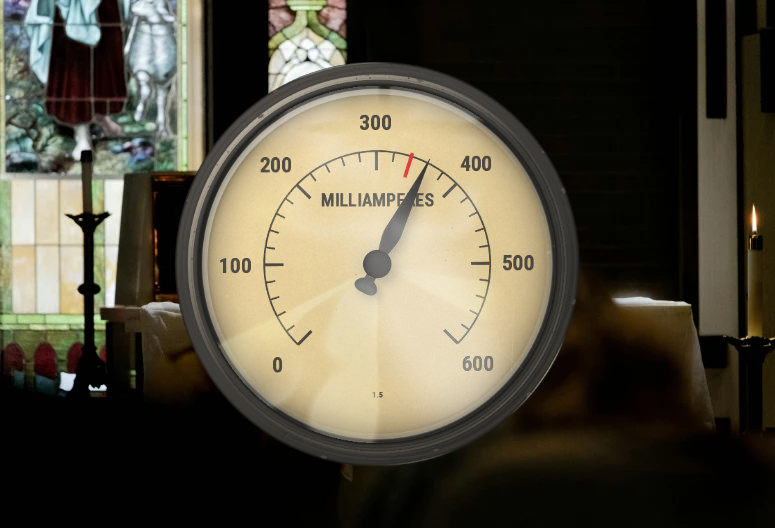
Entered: 360; mA
